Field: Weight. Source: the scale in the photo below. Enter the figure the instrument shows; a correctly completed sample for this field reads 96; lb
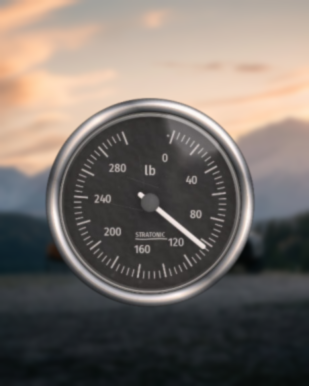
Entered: 104; lb
